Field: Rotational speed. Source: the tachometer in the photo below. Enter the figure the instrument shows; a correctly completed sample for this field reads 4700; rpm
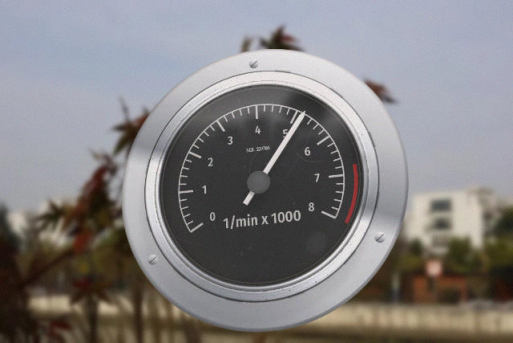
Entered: 5200; rpm
